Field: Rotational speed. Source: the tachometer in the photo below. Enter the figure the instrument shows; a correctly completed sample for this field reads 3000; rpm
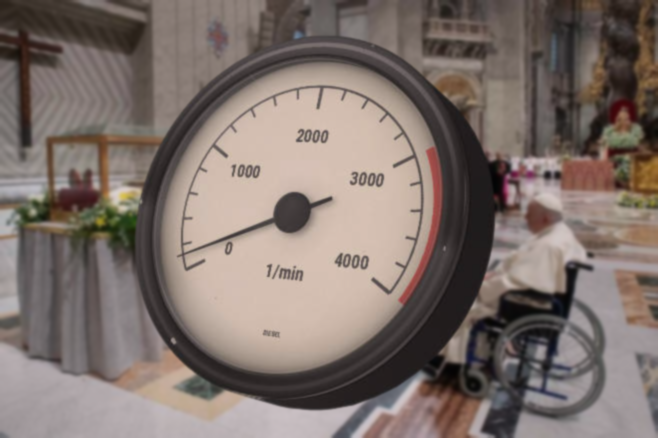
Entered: 100; rpm
